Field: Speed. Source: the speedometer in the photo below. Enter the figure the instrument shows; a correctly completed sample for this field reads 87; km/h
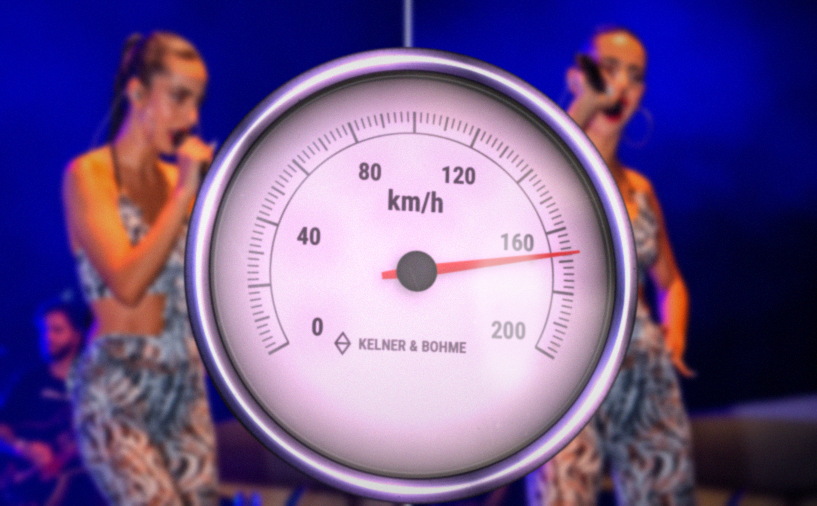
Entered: 168; km/h
